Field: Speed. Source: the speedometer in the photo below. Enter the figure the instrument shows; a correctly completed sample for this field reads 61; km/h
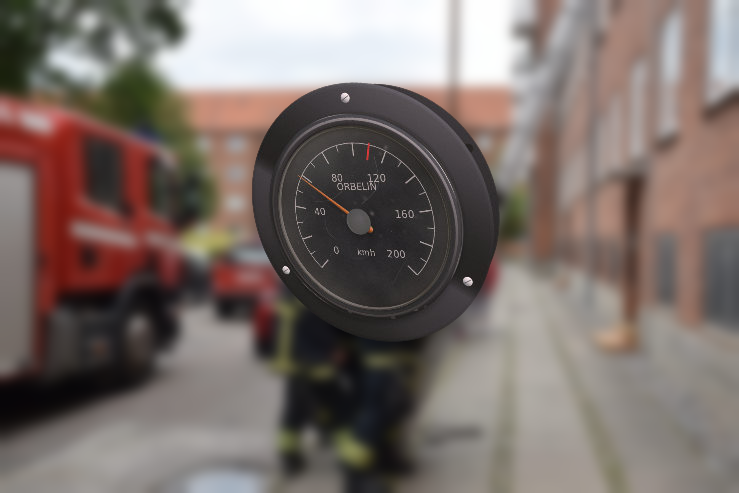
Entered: 60; km/h
